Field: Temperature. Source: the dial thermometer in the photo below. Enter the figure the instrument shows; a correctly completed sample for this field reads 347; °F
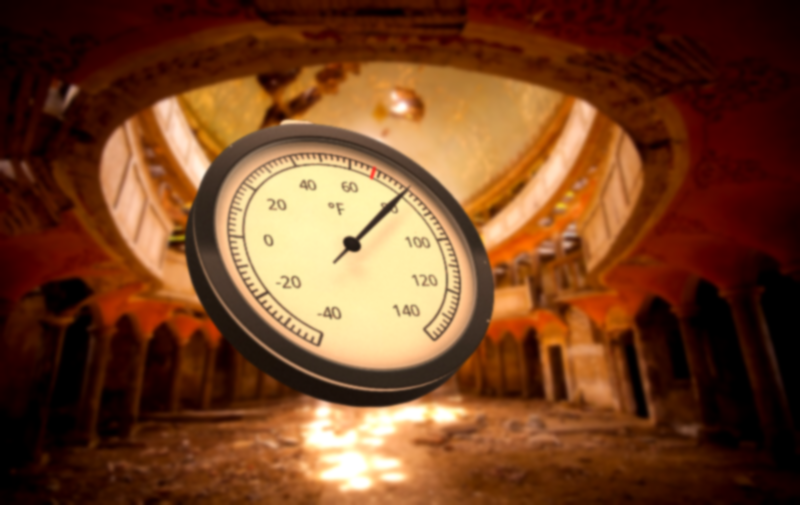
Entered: 80; °F
